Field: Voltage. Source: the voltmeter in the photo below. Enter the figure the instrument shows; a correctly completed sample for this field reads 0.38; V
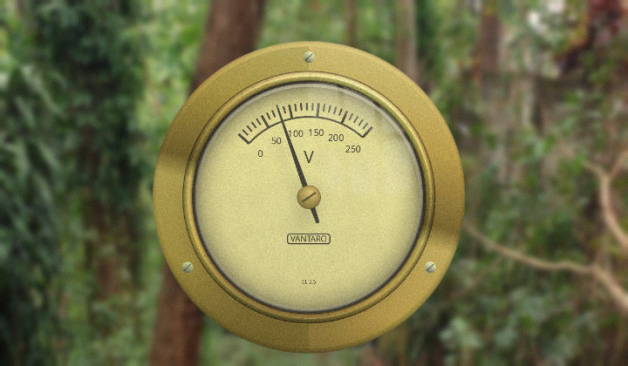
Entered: 80; V
